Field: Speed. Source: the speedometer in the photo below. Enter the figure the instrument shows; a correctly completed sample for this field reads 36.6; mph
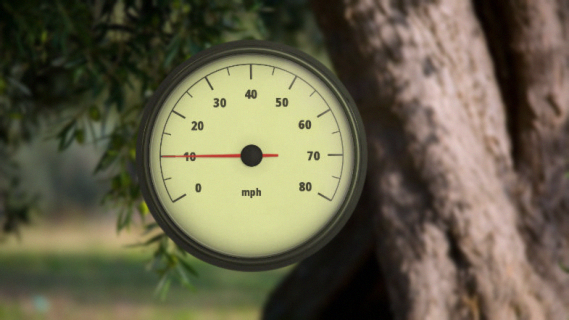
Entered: 10; mph
